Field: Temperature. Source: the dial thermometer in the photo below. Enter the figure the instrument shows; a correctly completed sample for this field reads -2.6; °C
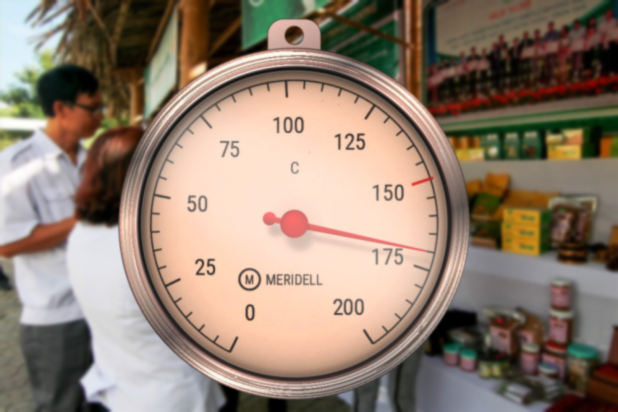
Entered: 170; °C
